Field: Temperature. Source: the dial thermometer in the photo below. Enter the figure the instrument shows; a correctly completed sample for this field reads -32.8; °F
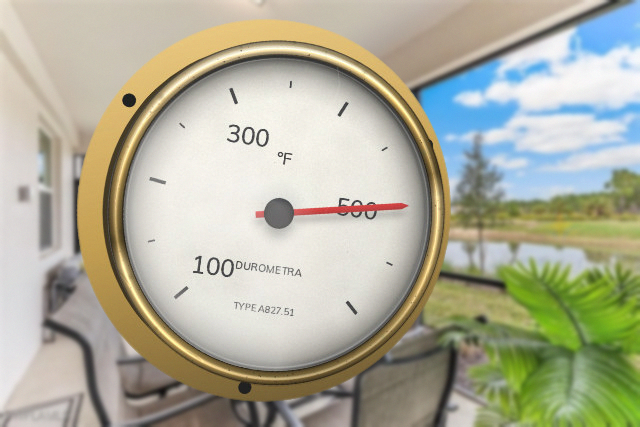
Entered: 500; °F
